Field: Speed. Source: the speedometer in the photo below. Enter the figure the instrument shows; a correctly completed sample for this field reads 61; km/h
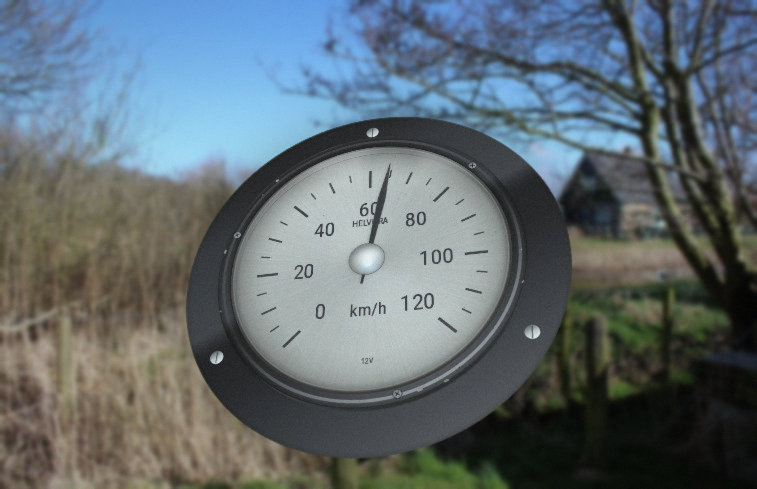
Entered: 65; km/h
